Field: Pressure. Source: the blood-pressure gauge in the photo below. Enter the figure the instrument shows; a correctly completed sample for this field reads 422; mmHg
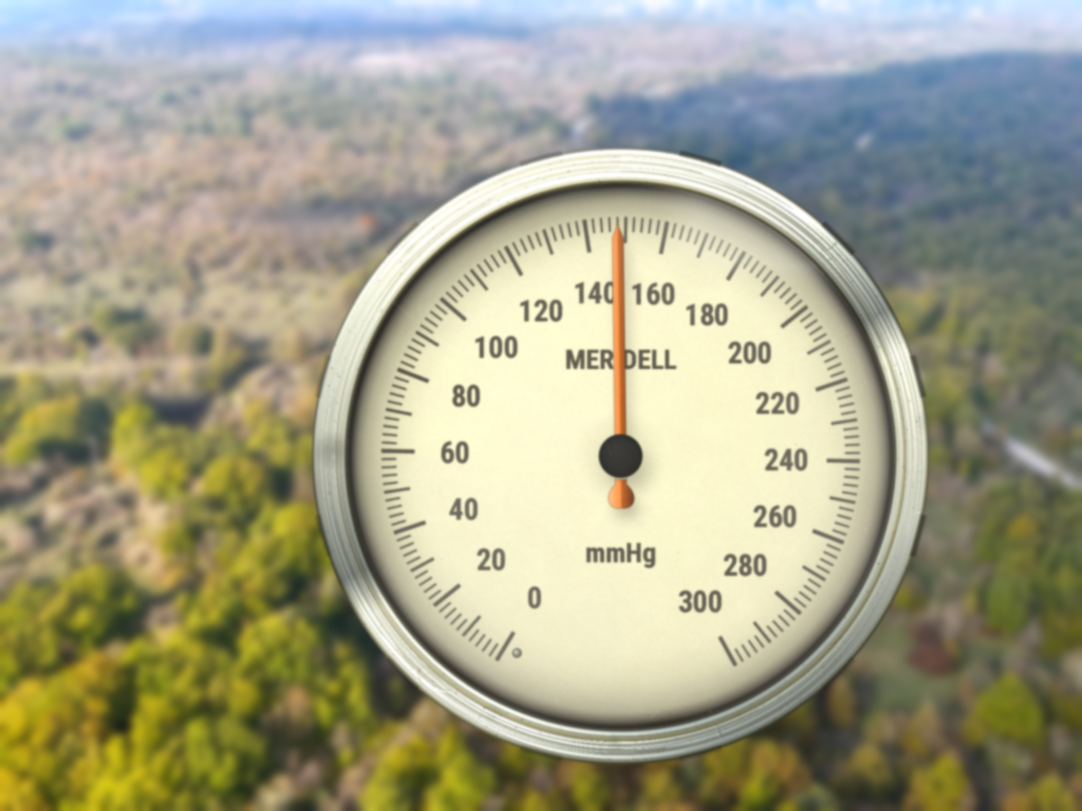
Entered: 148; mmHg
